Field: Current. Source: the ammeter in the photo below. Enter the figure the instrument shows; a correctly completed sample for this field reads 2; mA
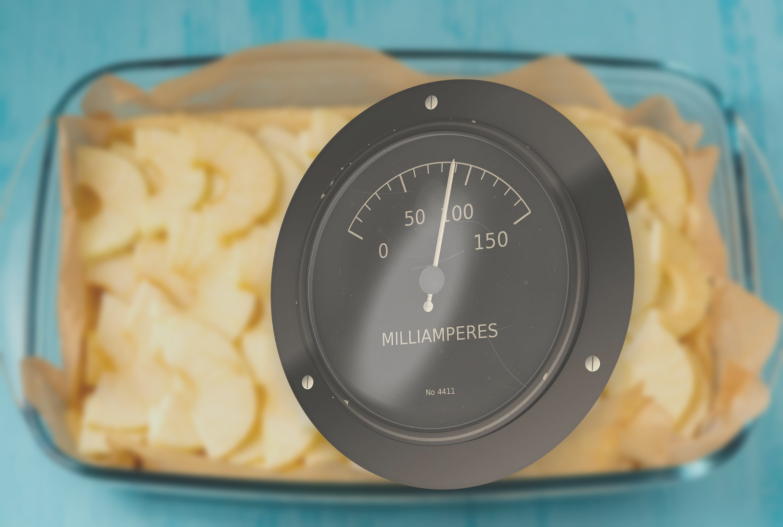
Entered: 90; mA
